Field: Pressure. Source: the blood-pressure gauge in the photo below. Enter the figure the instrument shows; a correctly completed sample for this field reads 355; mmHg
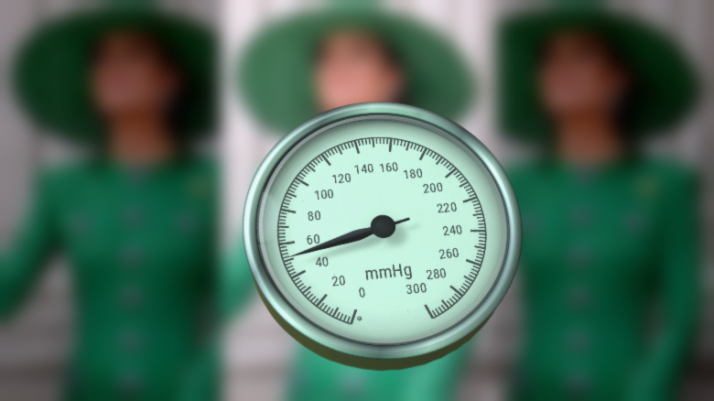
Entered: 50; mmHg
